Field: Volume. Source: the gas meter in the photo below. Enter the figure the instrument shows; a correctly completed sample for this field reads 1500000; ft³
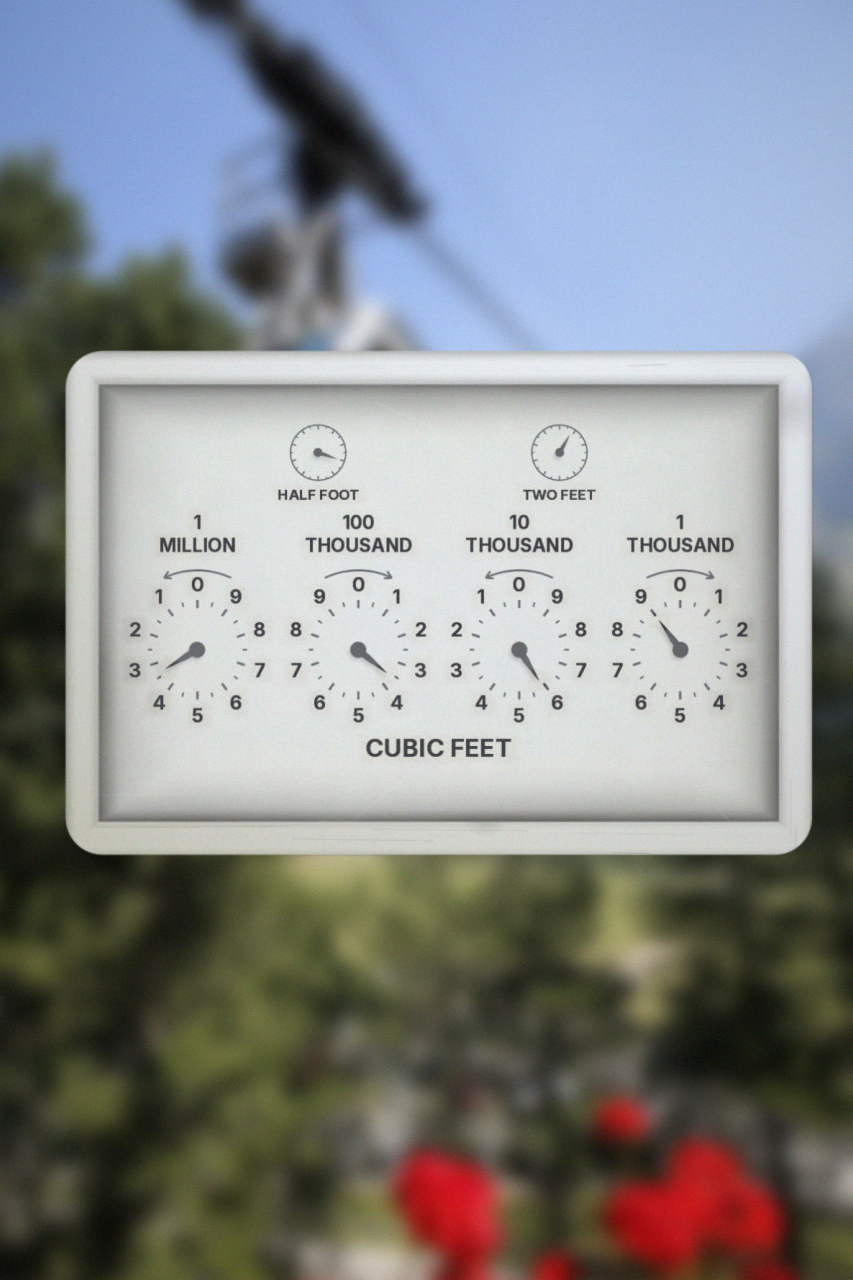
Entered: 335900; ft³
